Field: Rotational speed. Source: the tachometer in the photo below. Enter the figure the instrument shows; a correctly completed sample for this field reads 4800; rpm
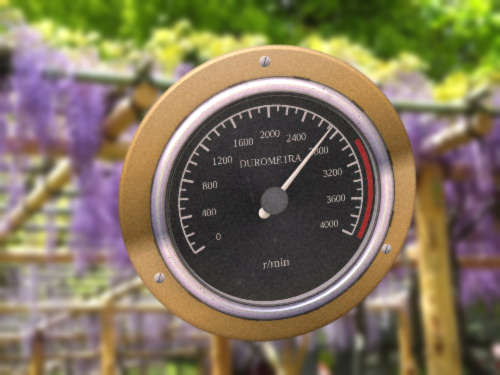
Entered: 2700; rpm
